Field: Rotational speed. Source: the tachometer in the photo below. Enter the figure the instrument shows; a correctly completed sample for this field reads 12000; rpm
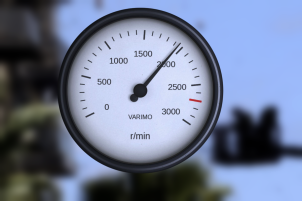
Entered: 1950; rpm
